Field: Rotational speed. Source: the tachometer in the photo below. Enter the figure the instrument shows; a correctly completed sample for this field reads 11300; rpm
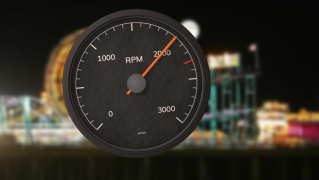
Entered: 2000; rpm
